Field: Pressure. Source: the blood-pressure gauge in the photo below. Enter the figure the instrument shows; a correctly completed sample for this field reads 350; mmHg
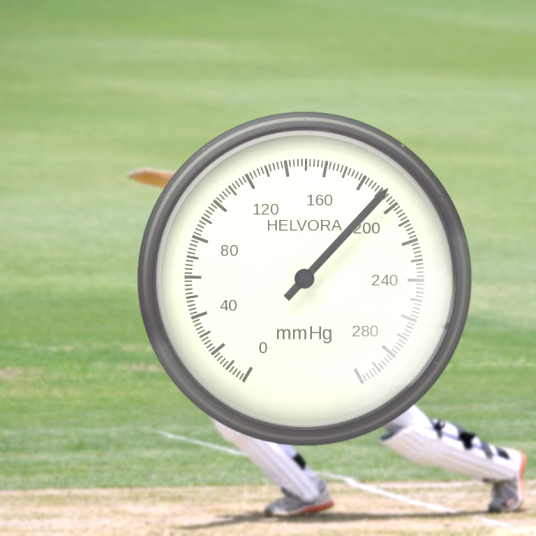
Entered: 192; mmHg
